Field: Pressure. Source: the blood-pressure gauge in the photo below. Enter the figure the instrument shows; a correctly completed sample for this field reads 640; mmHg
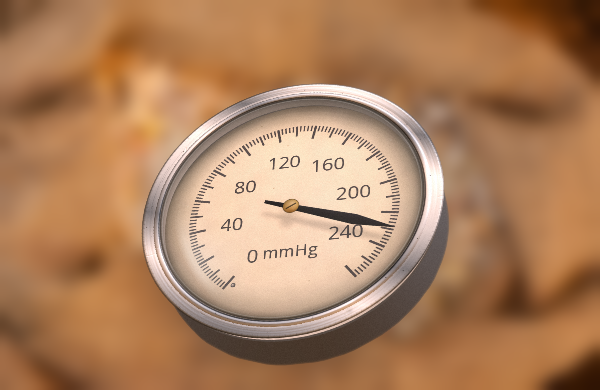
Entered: 230; mmHg
